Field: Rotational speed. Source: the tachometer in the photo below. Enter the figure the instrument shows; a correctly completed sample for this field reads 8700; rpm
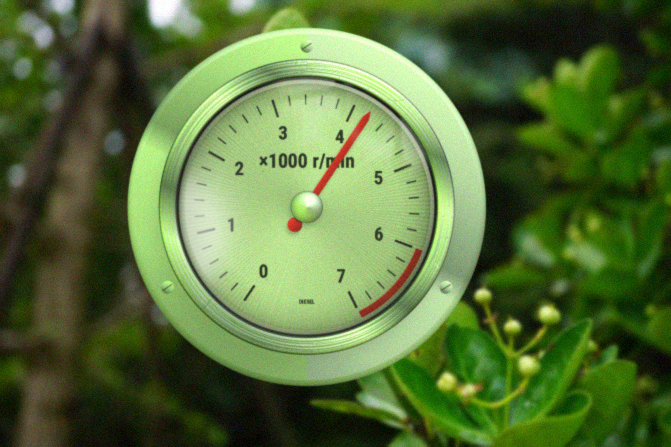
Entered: 4200; rpm
